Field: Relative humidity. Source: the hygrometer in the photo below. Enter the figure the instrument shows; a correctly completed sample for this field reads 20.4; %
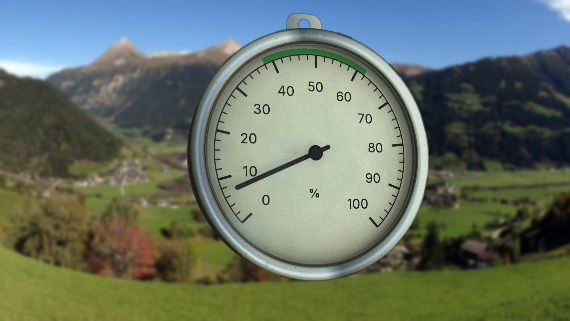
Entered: 7; %
